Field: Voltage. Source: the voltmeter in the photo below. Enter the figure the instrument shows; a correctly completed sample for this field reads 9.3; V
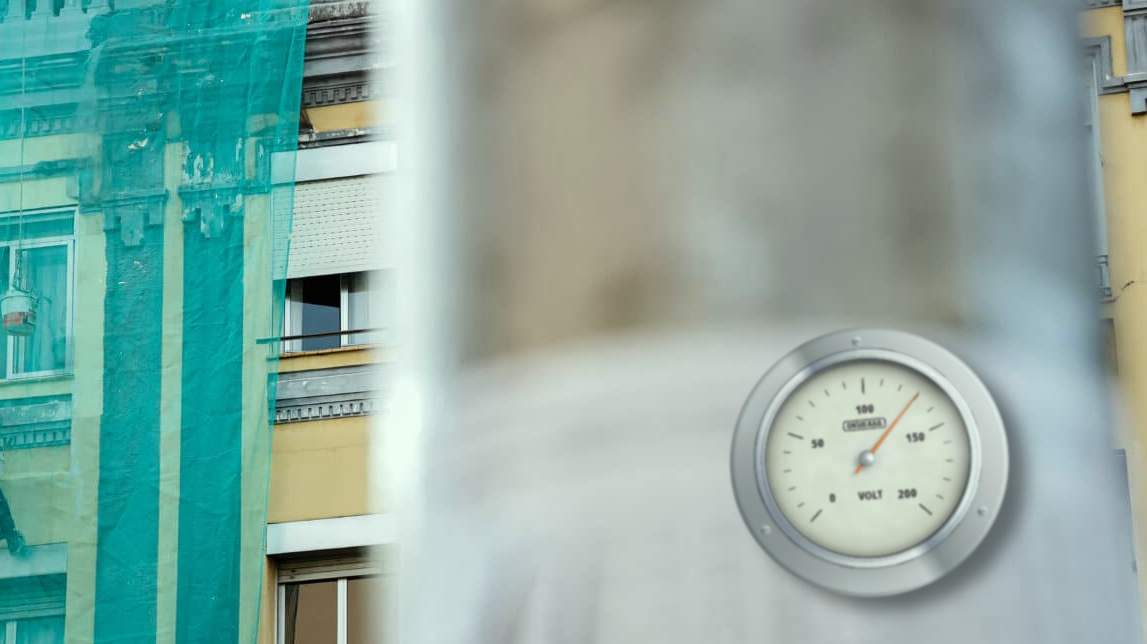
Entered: 130; V
